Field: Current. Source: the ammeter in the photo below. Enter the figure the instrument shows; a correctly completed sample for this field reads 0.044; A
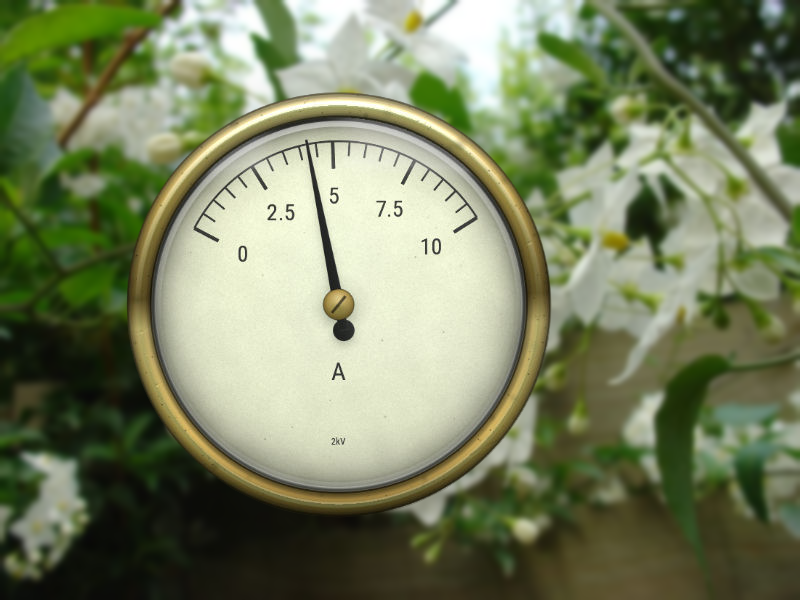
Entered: 4.25; A
